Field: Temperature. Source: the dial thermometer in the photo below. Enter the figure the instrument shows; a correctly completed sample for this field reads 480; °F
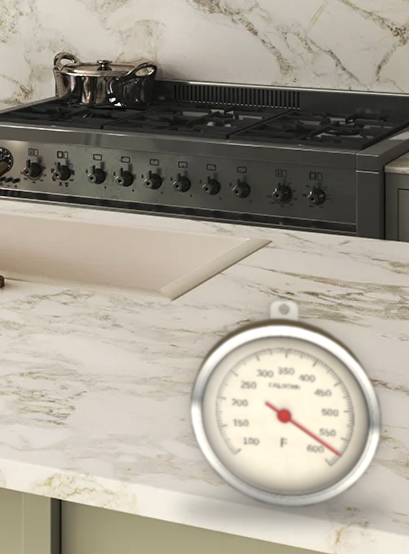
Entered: 575; °F
